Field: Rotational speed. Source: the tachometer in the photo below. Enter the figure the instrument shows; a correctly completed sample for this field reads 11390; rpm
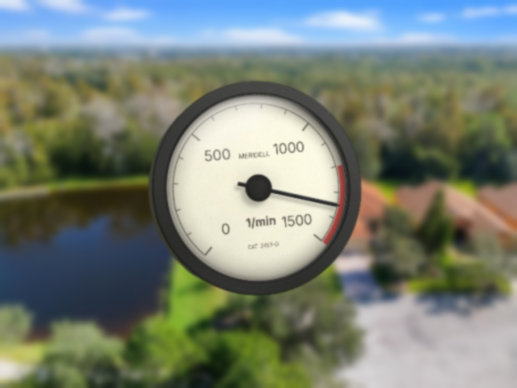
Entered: 1350; rpm
